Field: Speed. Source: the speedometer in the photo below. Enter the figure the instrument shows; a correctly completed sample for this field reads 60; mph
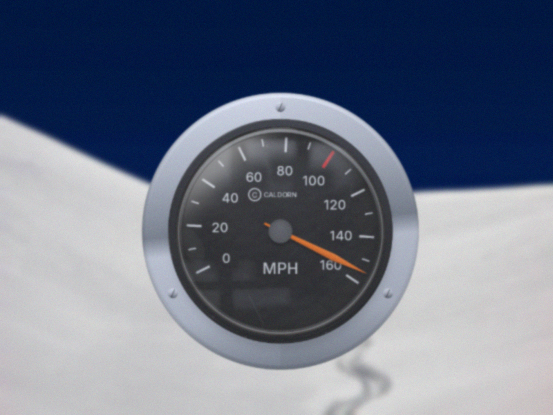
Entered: 155; mph
